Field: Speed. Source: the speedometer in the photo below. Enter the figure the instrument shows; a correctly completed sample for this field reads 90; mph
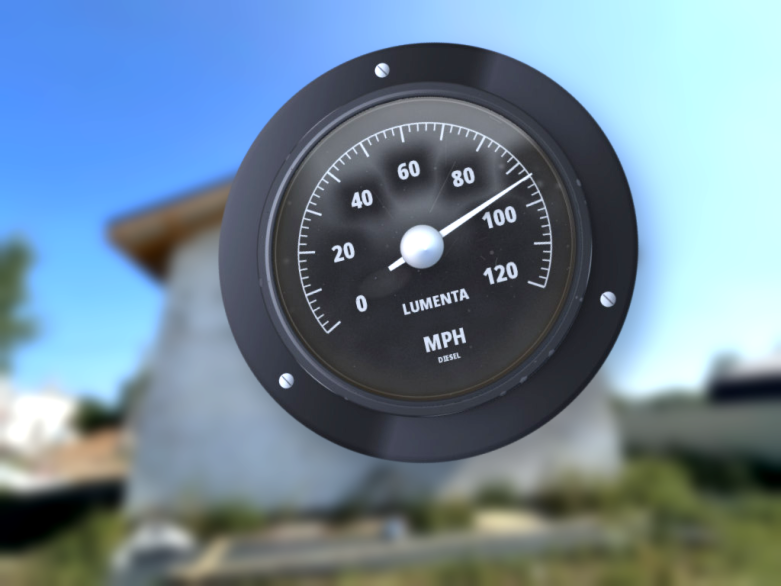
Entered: 94; mph
